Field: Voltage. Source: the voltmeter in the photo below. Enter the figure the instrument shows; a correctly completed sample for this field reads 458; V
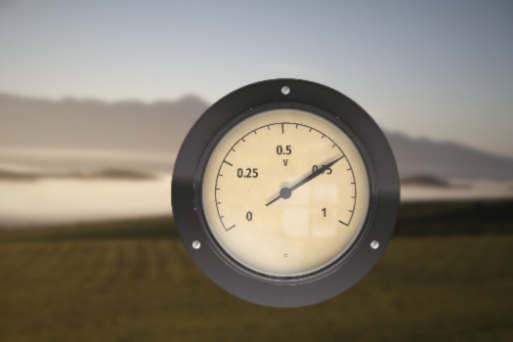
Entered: 0.75; V
